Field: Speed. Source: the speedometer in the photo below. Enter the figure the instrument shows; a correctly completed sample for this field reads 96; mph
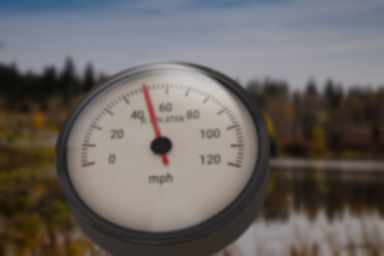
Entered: 50; mph
